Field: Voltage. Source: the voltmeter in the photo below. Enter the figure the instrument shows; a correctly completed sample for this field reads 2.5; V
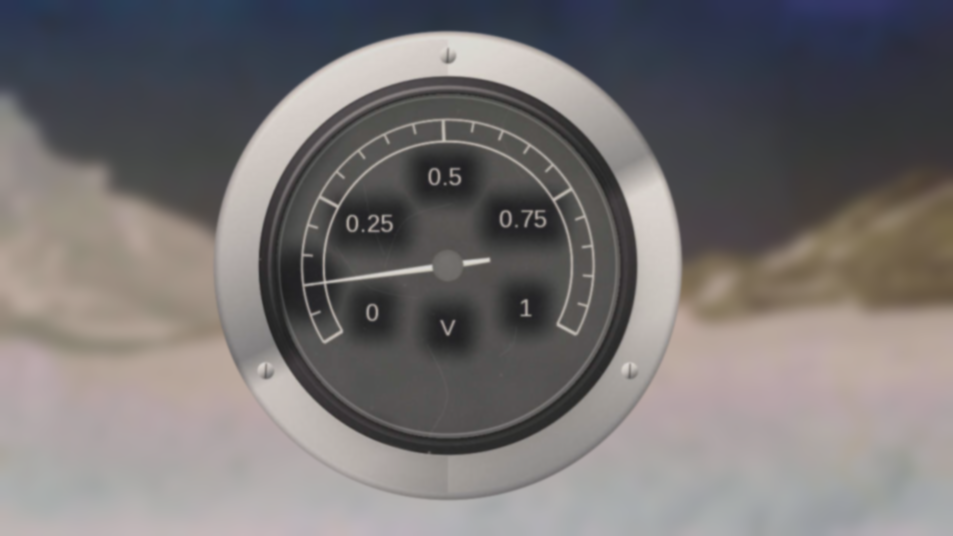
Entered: 0.1; V
